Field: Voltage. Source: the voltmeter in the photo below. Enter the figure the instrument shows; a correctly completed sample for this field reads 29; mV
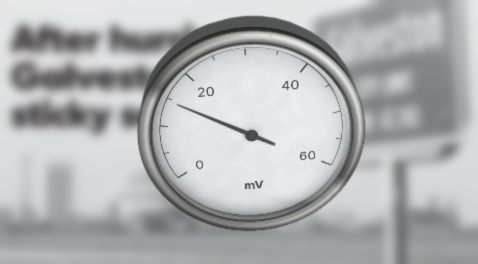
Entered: 15; mV
